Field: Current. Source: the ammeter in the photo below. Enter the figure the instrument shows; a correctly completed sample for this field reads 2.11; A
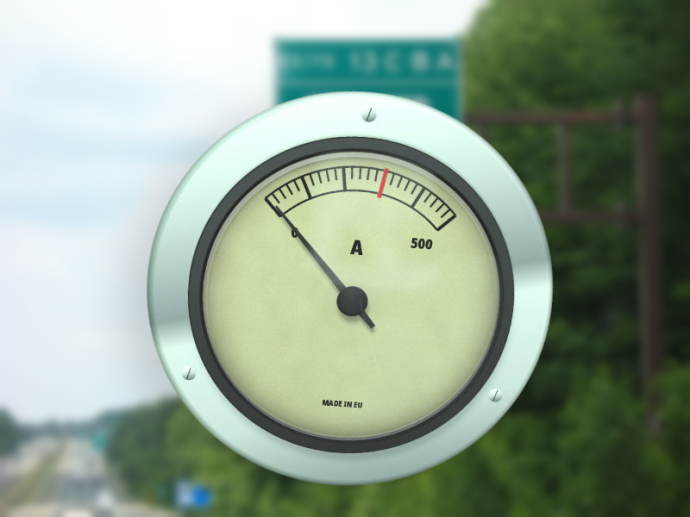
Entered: 10; A
